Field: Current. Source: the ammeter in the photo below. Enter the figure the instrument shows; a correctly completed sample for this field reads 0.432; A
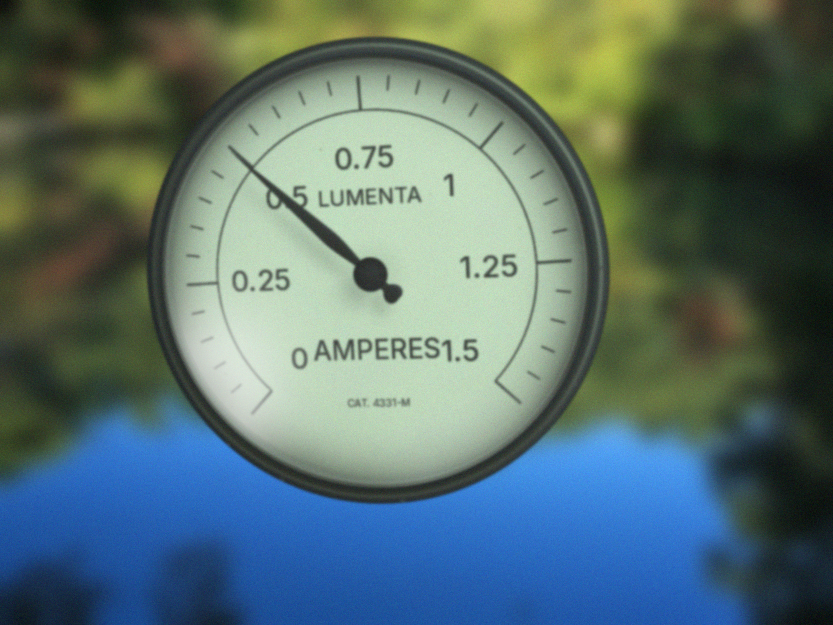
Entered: 0.5; A
